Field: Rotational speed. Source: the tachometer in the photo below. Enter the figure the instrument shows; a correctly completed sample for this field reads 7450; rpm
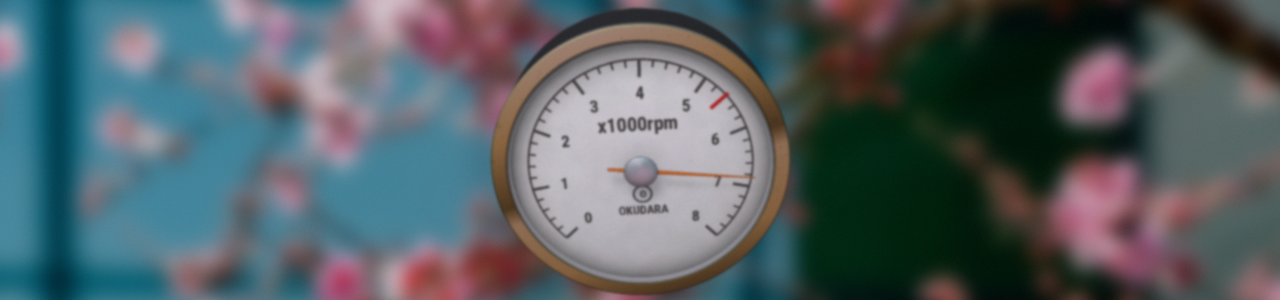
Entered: 6800; rpm
